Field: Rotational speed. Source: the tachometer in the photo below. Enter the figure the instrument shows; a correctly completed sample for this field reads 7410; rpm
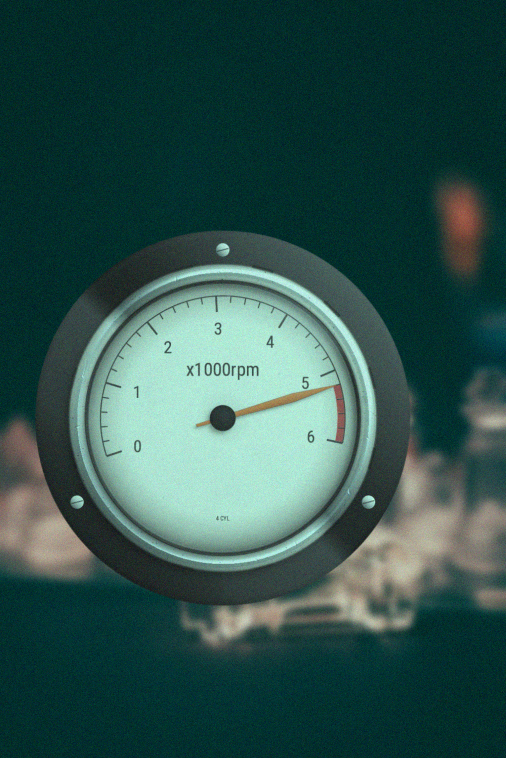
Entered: 5200; rpm
